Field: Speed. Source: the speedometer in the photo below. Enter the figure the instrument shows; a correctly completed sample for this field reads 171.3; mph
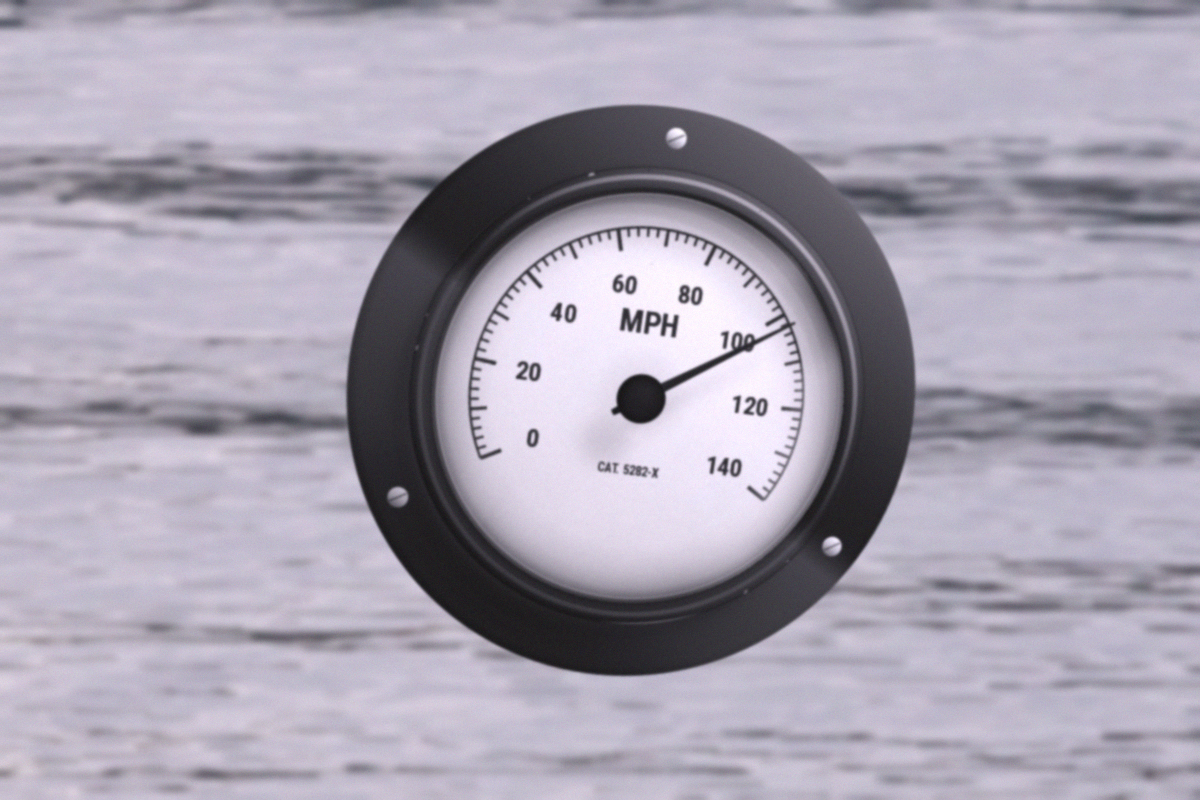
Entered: 102; mph
